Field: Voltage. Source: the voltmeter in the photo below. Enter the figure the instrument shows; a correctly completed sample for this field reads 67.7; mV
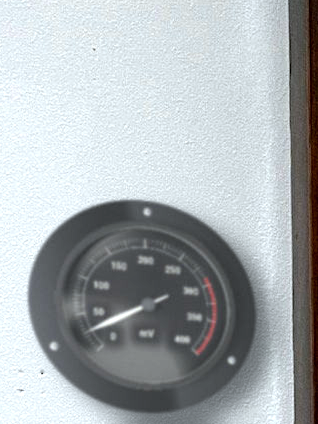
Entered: 25; mV
